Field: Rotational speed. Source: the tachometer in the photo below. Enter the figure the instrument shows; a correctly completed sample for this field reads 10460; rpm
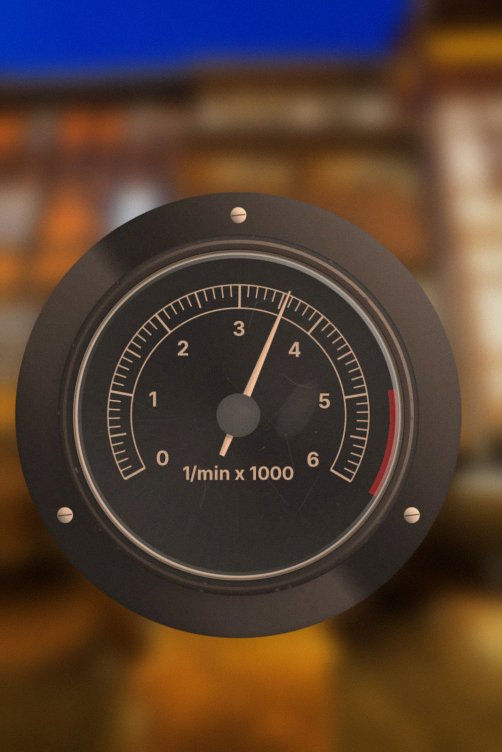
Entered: 3550; rpm
